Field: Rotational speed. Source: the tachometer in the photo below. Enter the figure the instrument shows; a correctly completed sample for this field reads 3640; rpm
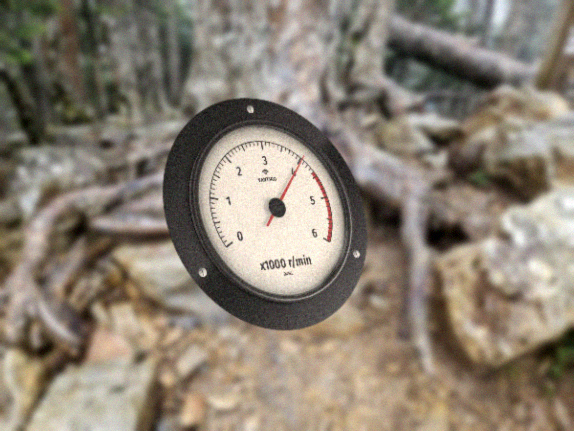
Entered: 4000; rpm
